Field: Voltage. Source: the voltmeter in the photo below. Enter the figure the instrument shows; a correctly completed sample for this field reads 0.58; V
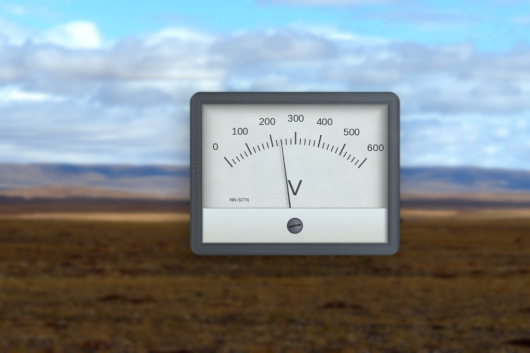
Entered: 240; V
